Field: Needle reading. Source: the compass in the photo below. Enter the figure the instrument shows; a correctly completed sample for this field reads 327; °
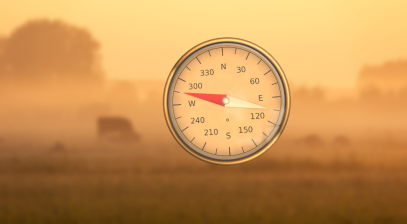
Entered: 285; °
